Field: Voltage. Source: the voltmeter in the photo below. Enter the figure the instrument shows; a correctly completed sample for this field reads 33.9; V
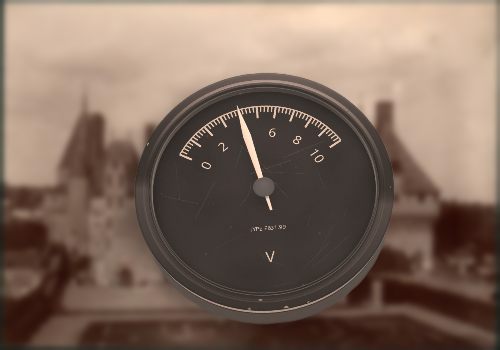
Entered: 4; V
